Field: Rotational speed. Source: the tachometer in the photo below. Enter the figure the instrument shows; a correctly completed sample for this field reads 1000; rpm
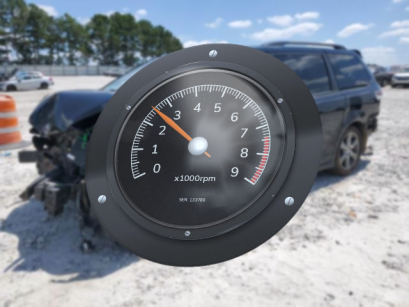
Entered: 2500; rpm
